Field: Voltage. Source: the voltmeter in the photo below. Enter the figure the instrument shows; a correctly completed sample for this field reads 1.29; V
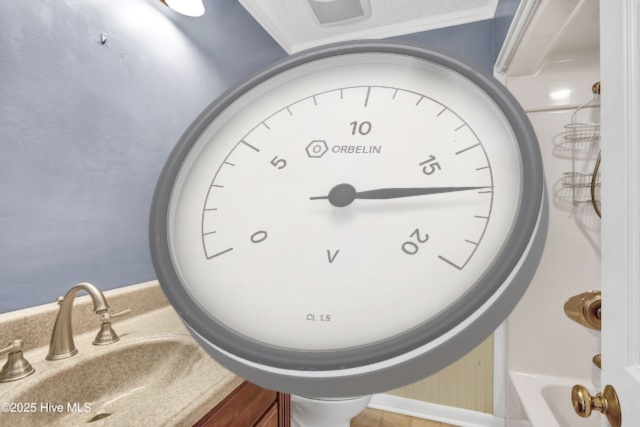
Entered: 17; V
